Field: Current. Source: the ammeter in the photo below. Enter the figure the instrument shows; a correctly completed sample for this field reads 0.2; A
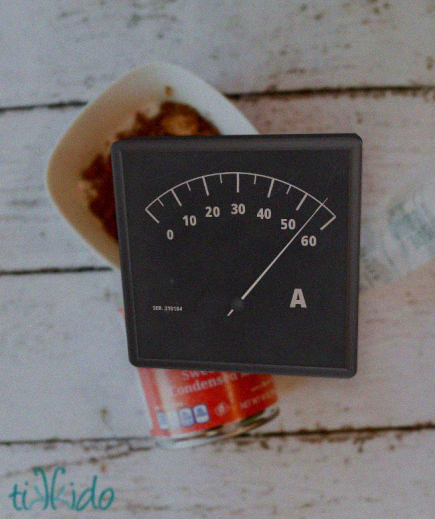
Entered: 55; A
